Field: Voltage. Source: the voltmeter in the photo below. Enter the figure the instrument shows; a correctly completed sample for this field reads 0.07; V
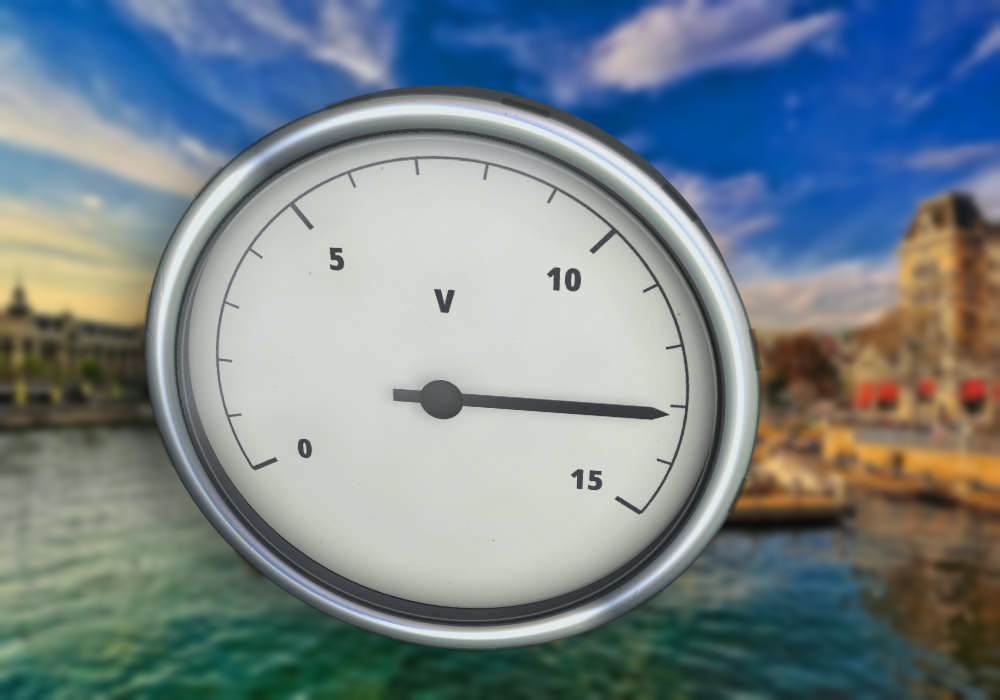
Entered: 13; V
